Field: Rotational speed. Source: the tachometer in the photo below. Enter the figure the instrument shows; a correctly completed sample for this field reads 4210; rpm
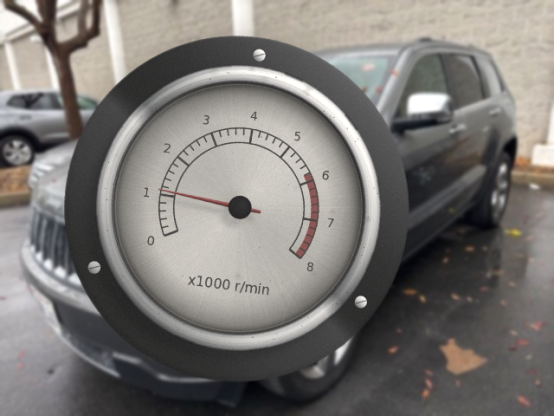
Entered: 1100; rpm
